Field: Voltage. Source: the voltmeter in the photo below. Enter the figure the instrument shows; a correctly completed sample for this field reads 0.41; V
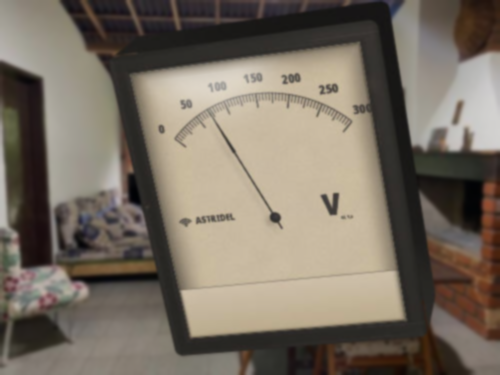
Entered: 75; V
